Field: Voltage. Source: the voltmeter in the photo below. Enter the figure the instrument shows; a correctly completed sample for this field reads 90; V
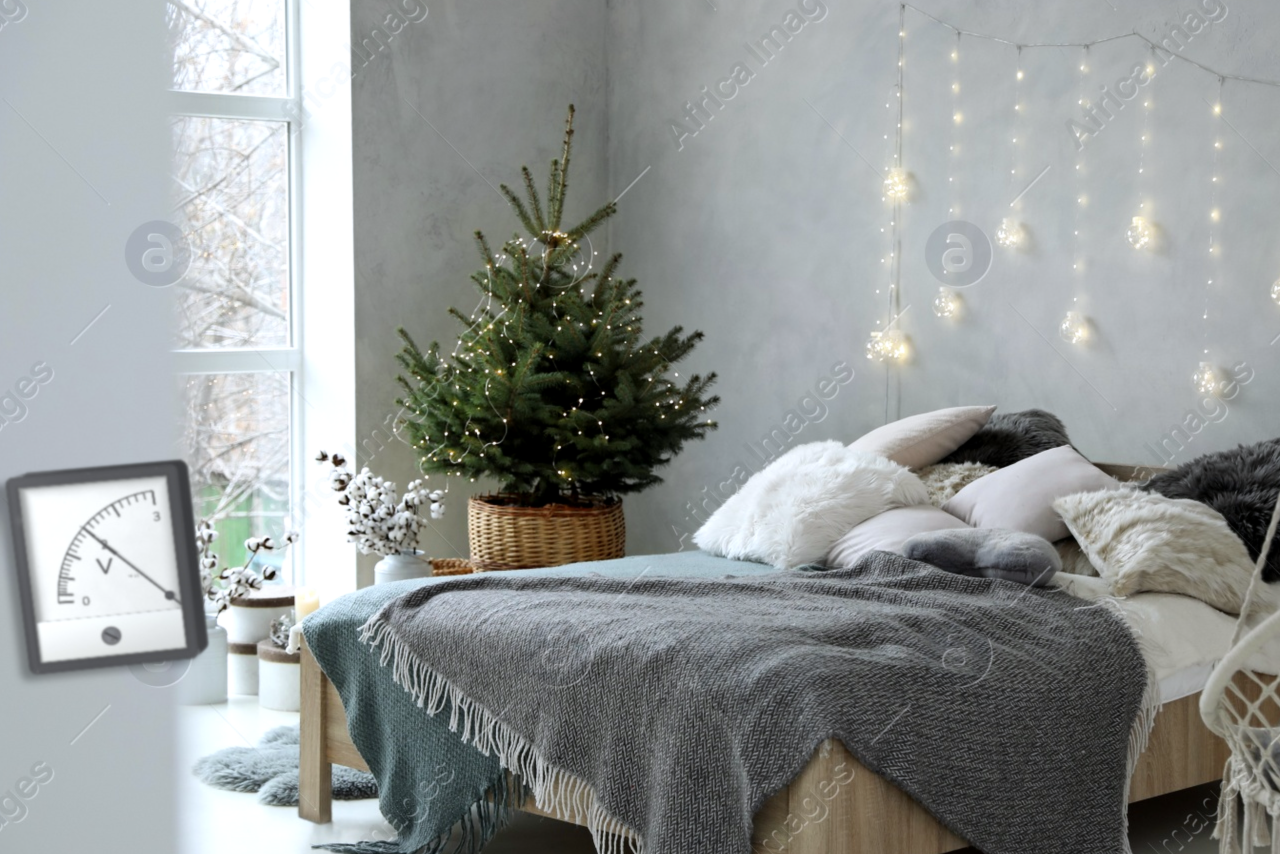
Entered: 2; V
